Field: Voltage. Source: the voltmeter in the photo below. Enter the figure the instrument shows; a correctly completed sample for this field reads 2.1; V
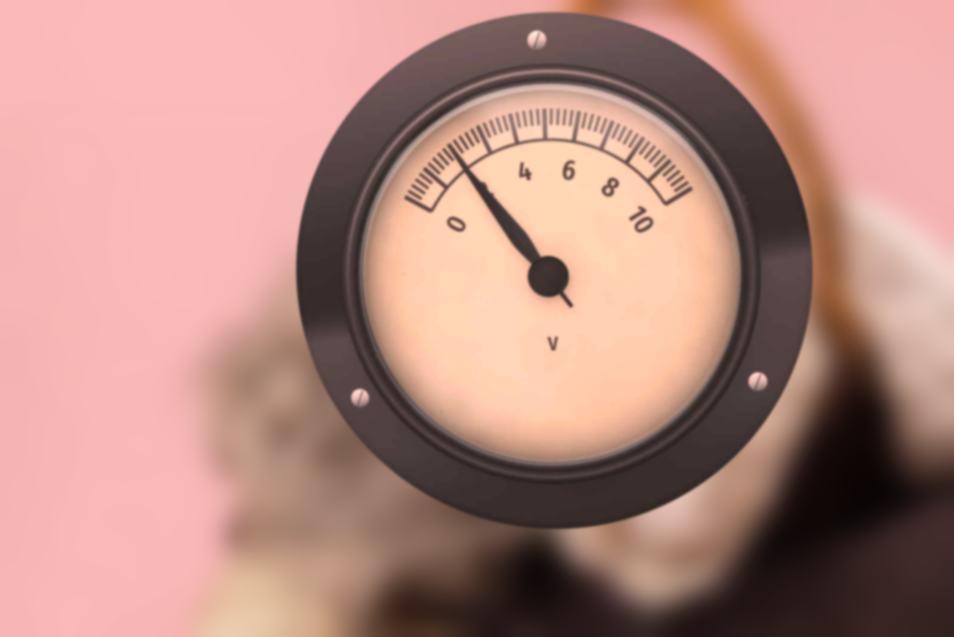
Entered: 2; V
